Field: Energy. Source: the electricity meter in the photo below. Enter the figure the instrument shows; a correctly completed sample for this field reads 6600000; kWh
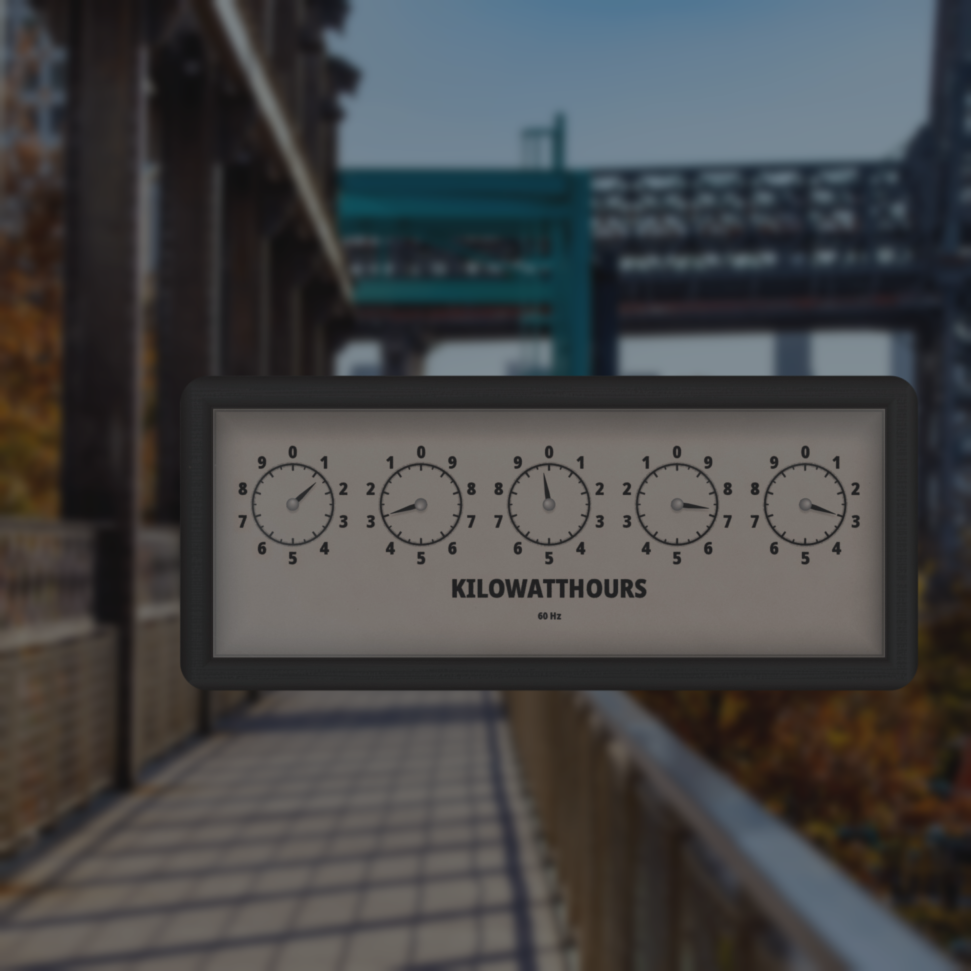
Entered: 12973; kWh
